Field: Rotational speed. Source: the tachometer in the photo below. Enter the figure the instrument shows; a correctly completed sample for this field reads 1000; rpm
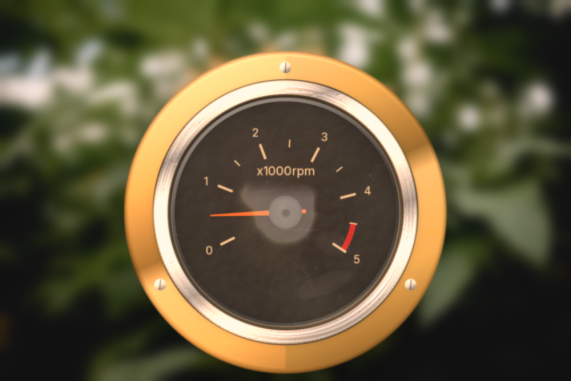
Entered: 500; rpm
